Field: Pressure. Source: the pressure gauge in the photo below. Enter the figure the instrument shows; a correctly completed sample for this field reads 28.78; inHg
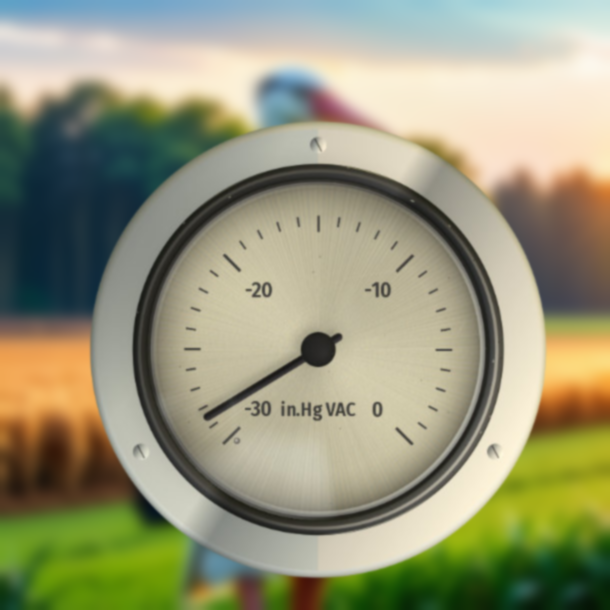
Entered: -28.5; inHg
